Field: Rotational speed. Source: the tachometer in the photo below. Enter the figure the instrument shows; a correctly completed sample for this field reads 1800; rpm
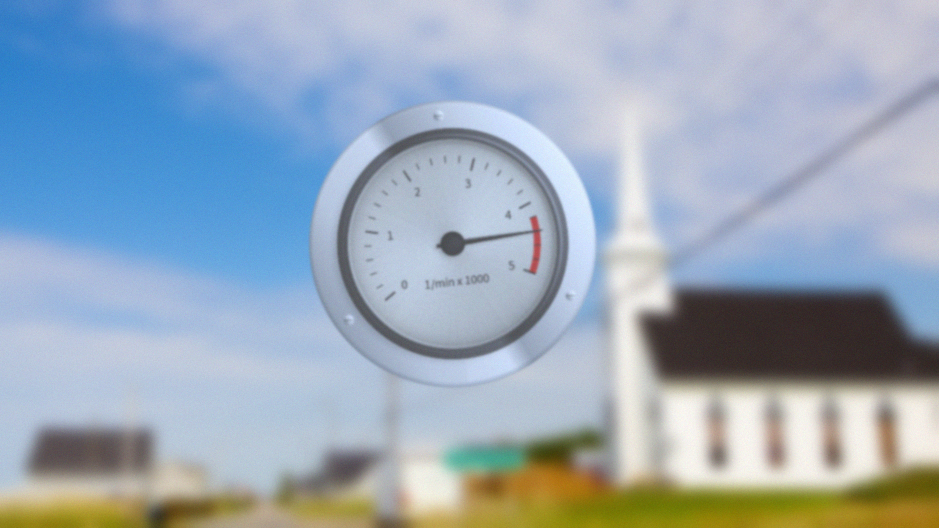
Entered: 4400; rpm
